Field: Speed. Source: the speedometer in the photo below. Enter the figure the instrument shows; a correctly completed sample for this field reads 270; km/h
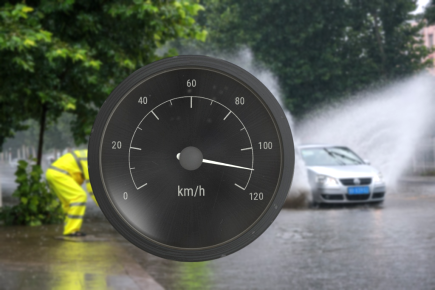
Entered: 110; km/h
